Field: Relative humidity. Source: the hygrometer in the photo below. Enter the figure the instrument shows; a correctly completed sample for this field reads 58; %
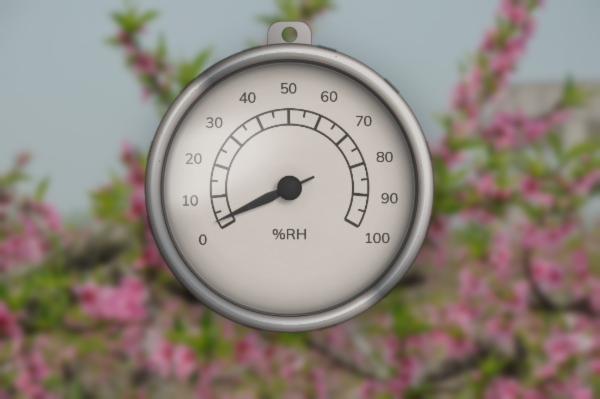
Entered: 2.5; %
